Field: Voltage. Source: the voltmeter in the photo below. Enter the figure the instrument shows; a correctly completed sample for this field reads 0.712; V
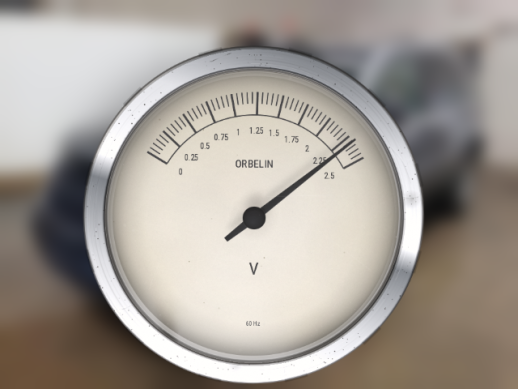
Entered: 2.3; V
